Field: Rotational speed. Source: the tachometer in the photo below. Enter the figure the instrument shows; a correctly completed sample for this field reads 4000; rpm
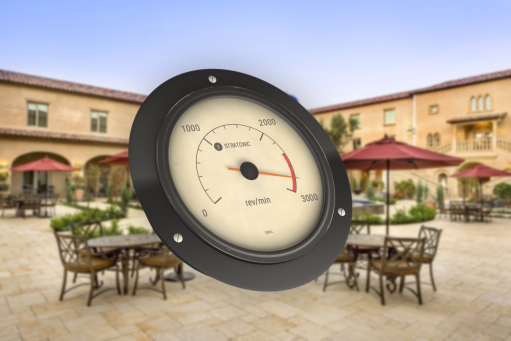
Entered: 2800; rpm
